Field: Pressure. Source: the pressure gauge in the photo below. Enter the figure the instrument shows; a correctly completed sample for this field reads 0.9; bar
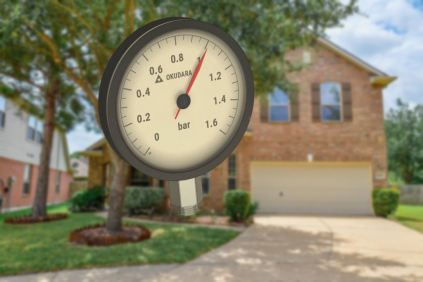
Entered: 1; bar
